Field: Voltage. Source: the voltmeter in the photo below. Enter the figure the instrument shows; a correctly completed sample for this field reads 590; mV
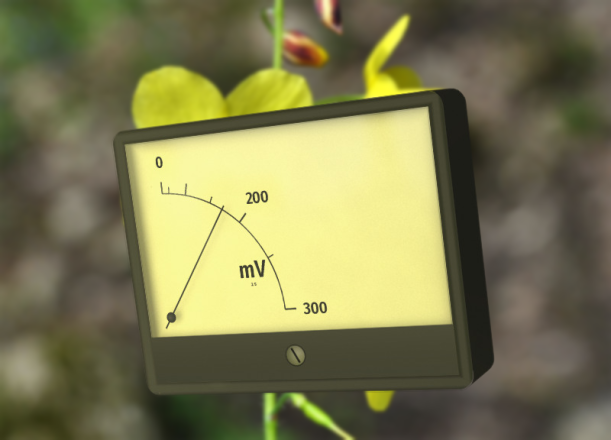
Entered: 175; mV
